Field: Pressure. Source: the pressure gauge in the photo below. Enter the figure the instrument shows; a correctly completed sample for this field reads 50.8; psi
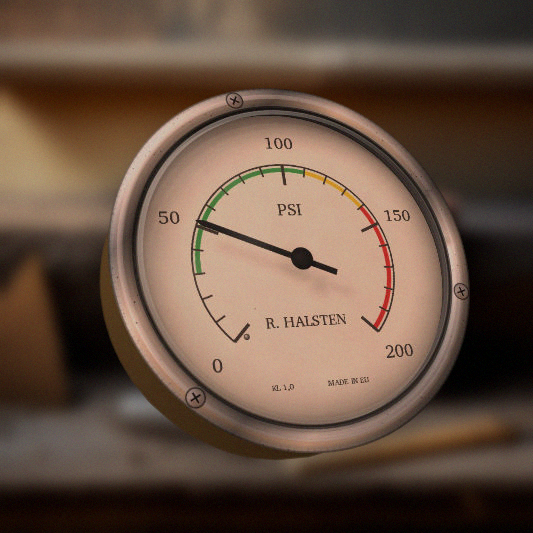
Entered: 50; psi
